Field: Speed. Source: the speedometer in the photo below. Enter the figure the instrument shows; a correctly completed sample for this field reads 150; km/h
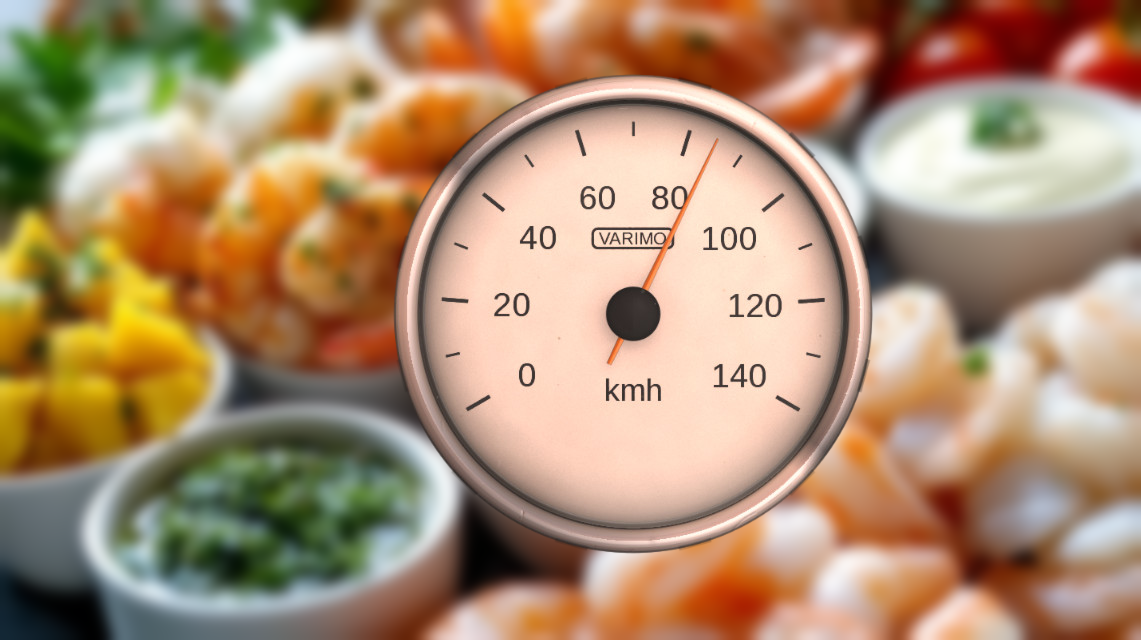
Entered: 85; km/h
